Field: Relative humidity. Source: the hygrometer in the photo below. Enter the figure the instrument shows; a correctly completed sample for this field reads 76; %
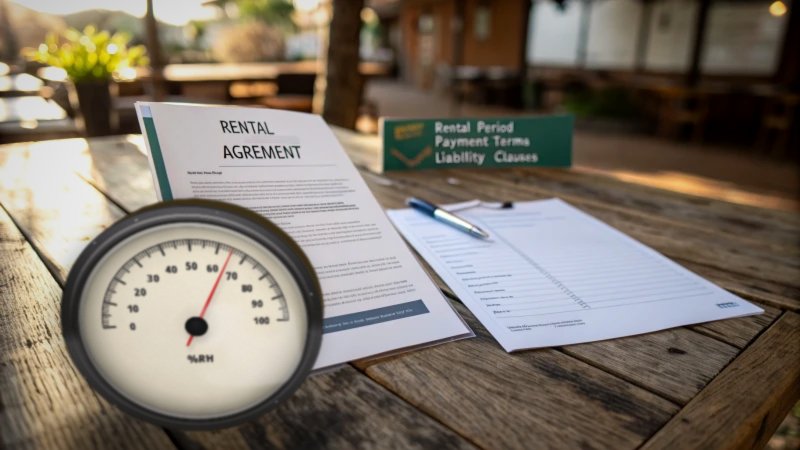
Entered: 65; %
